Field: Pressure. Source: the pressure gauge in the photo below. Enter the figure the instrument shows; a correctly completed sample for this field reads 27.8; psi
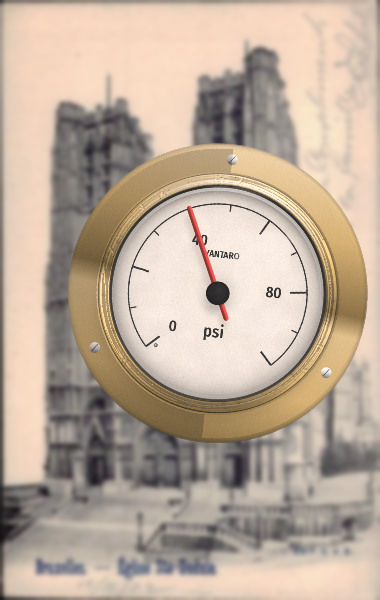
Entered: 40; psi
